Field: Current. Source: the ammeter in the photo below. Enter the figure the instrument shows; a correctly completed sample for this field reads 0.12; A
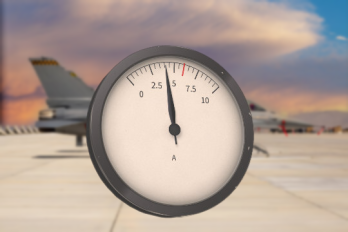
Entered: 4; A
